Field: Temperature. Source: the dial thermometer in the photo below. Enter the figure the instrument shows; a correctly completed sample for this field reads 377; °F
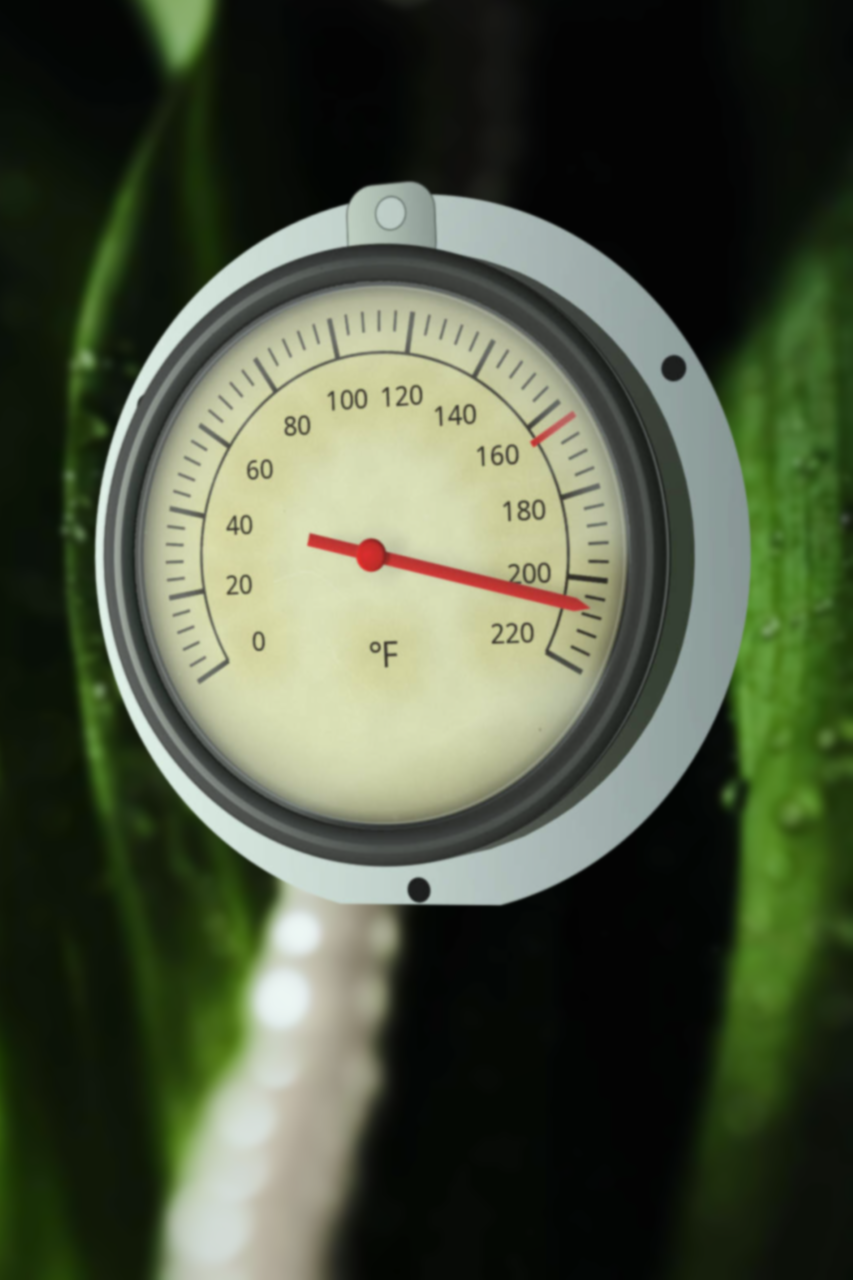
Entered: 206; °F
